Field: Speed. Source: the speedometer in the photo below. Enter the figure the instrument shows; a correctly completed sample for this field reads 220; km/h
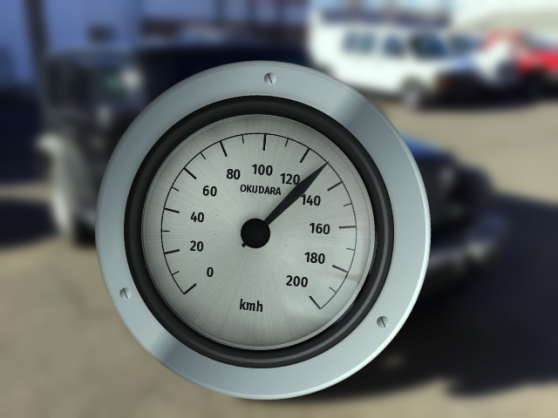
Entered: 130; km/h
